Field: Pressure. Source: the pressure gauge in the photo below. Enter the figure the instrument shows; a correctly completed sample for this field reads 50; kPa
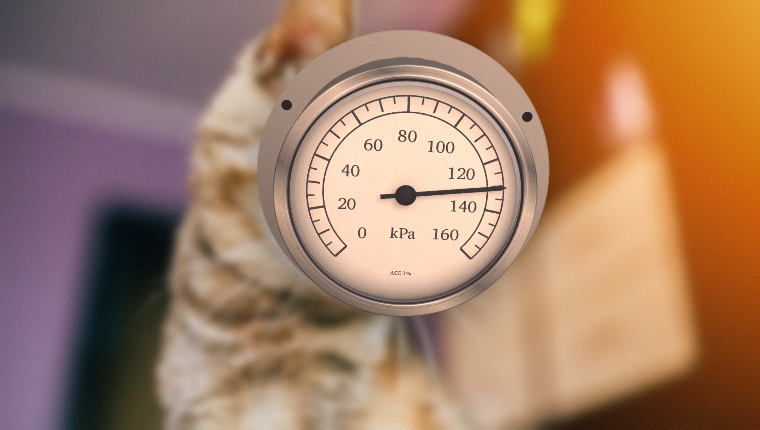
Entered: 130; kPa
